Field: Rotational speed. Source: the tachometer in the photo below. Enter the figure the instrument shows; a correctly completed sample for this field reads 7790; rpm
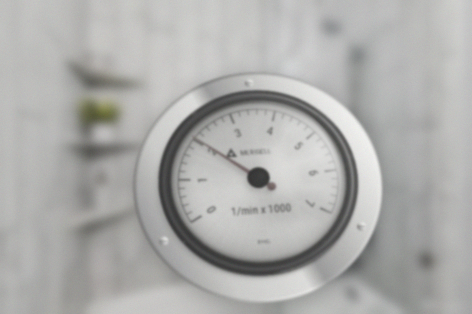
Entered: 2000; rpm
